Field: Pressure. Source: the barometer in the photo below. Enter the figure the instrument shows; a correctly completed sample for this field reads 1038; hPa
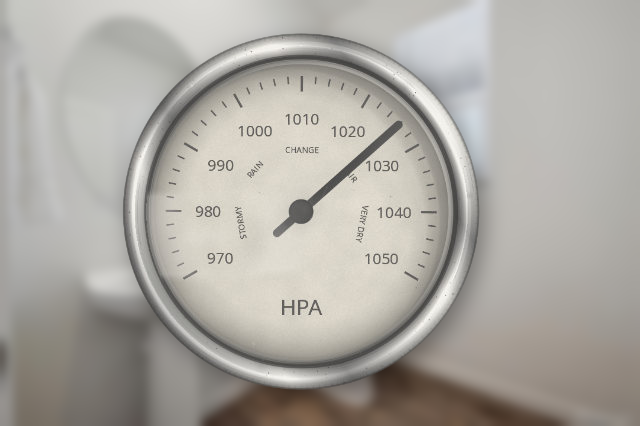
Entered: 1026; hPa
